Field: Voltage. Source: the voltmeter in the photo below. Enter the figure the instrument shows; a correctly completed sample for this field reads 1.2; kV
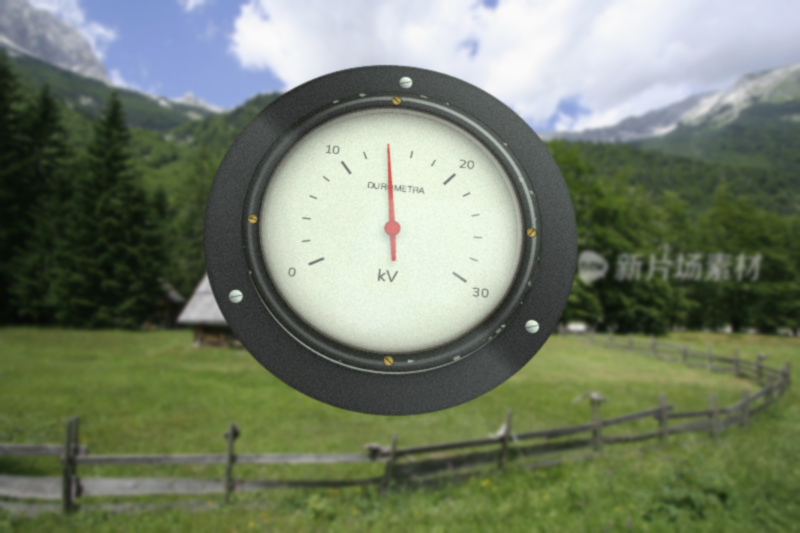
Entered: 14; kV
